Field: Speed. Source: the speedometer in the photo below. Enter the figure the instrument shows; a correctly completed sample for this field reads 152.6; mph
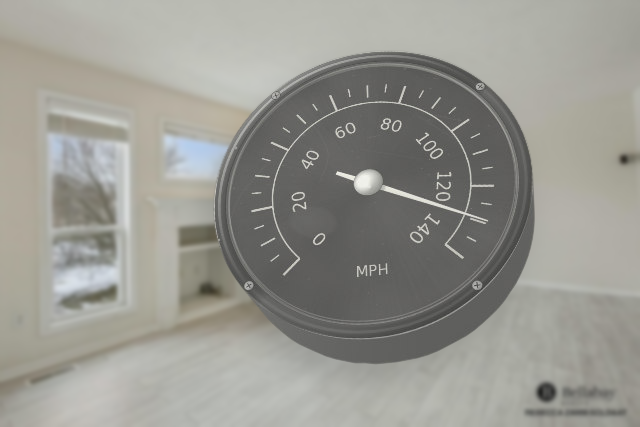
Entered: 130; mph
